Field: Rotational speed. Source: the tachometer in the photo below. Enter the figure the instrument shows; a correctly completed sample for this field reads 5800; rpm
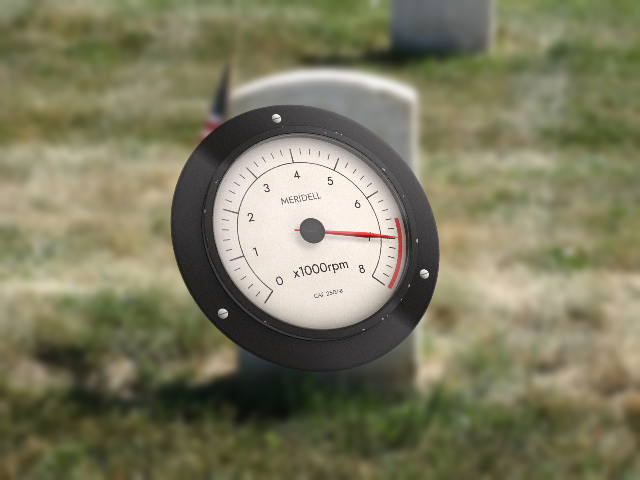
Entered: 7000; rpm
